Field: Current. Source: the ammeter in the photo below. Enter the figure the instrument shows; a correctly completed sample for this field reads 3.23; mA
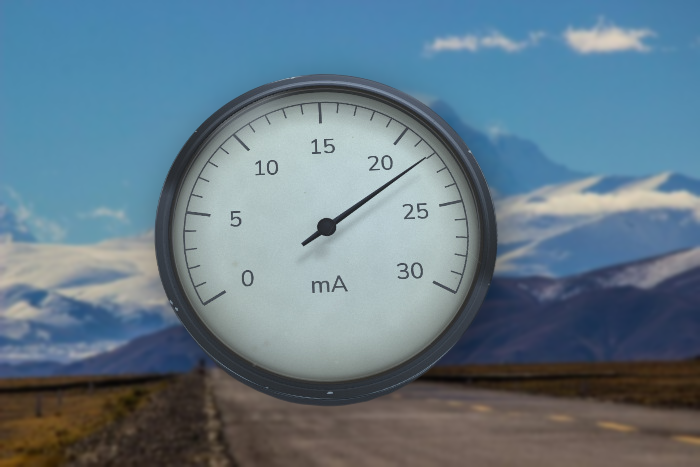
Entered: 22; mA
